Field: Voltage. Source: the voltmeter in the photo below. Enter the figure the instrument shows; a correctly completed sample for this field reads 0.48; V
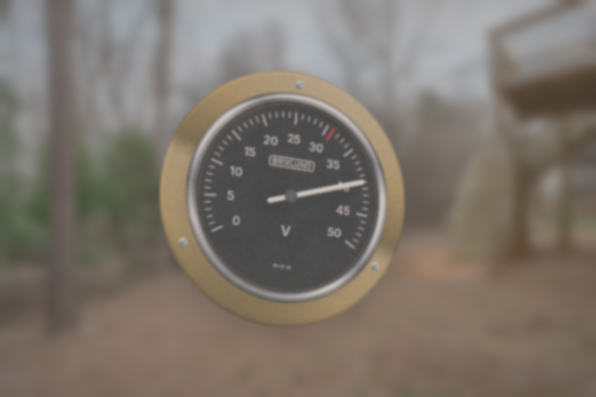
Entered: 40; V
